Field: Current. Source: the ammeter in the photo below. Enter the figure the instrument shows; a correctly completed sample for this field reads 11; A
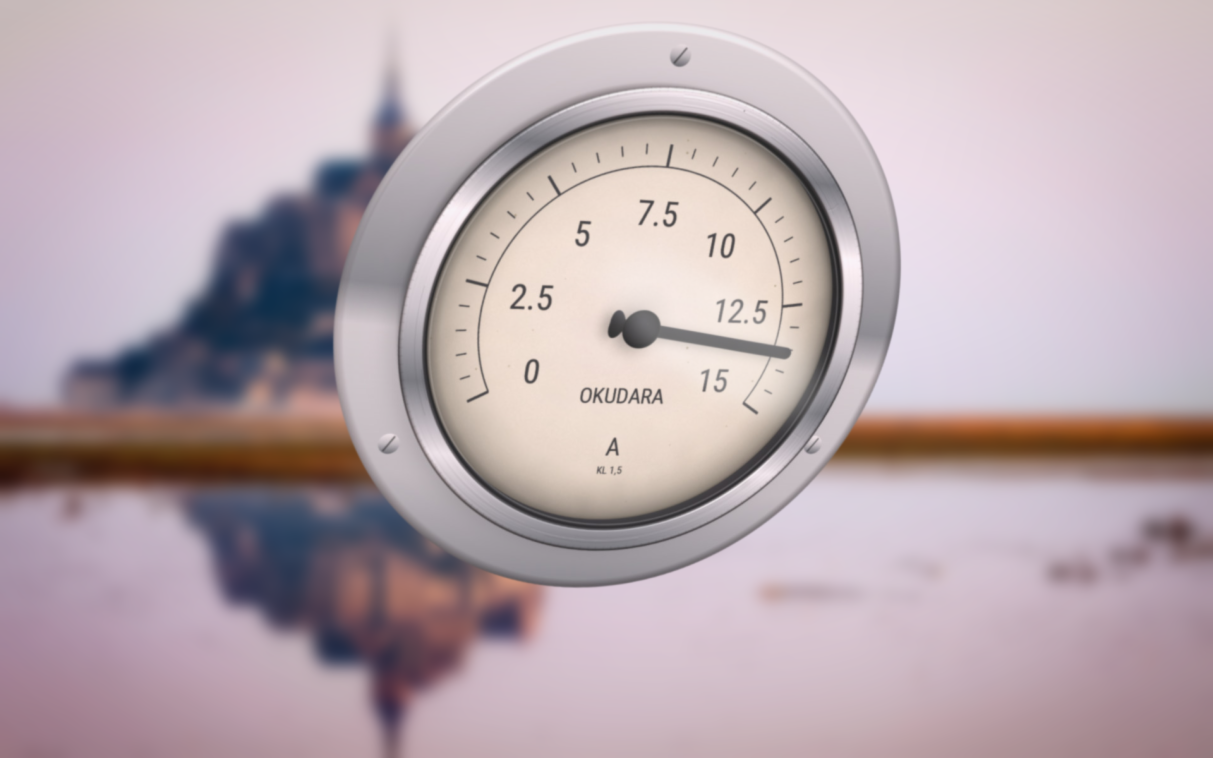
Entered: 13.5; A
